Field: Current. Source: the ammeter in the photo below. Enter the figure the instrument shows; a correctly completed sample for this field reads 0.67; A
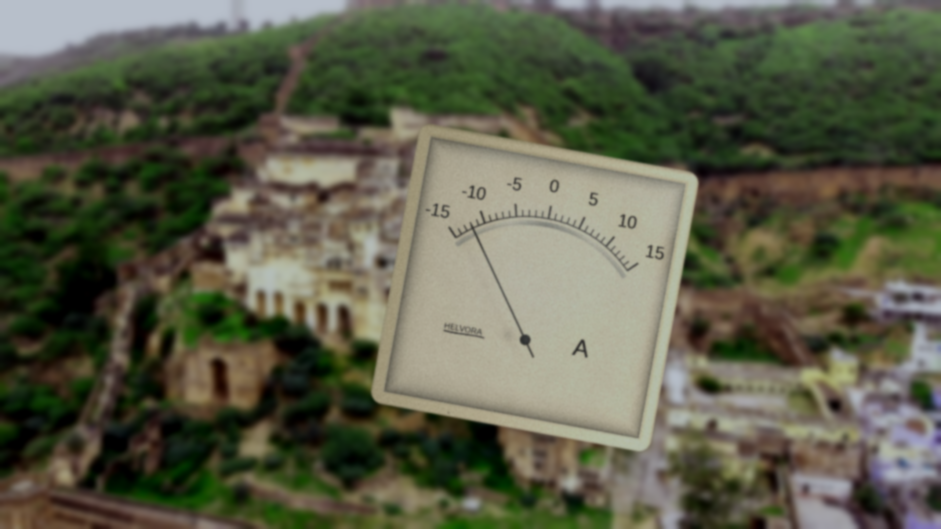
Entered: -12; A
